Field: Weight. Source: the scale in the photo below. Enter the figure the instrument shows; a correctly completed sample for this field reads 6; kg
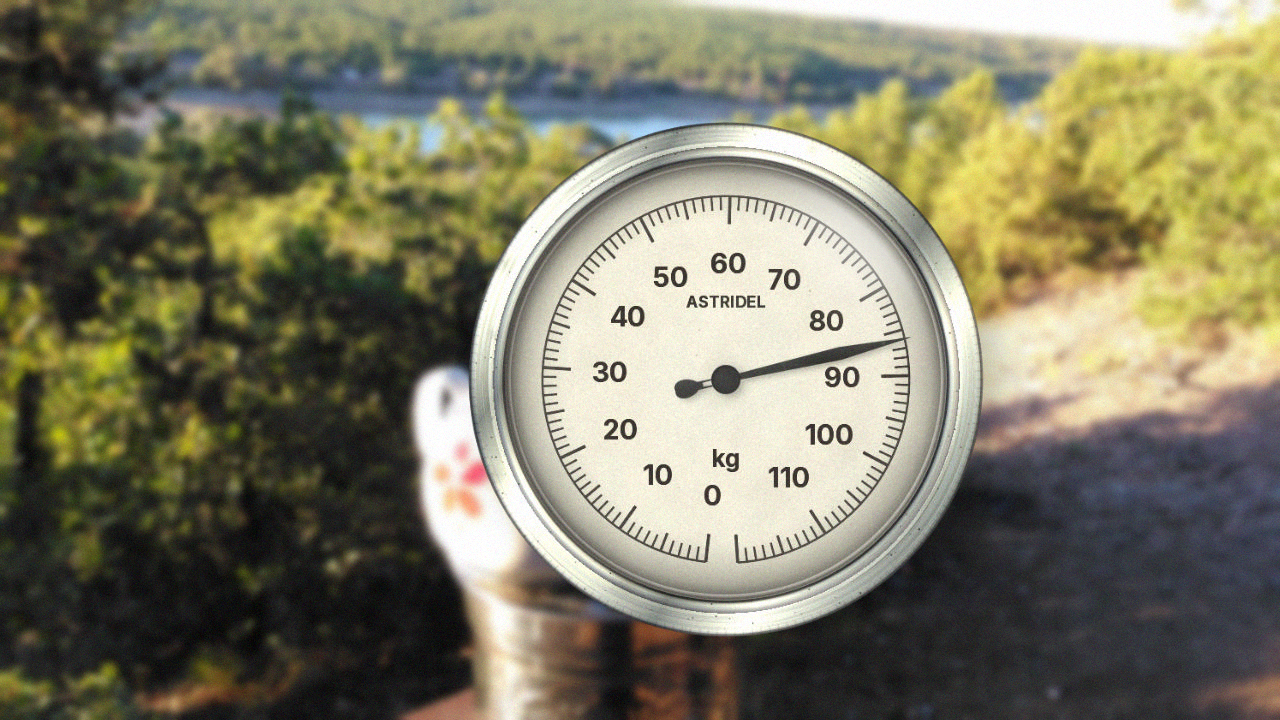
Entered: 86; kg
